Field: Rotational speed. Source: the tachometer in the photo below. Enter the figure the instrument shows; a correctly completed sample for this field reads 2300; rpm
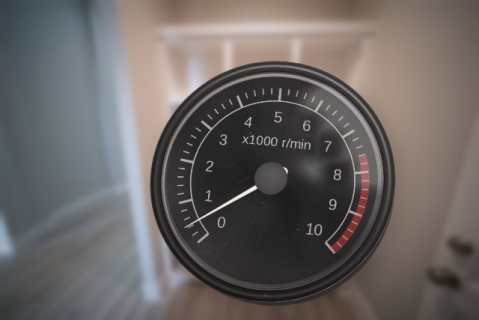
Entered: 400; rpm
